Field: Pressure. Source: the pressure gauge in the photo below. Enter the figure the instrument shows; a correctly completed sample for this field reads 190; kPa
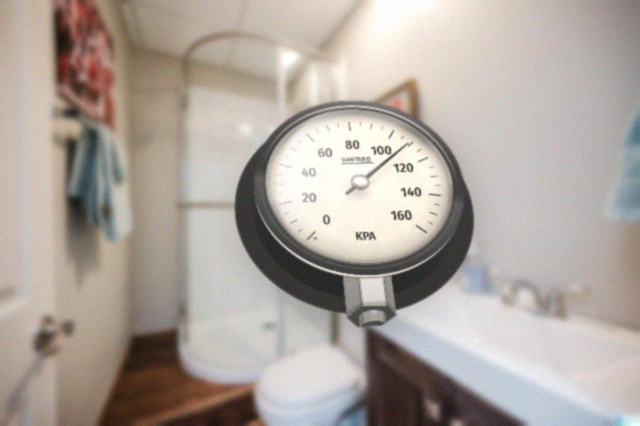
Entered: 110; kPa
